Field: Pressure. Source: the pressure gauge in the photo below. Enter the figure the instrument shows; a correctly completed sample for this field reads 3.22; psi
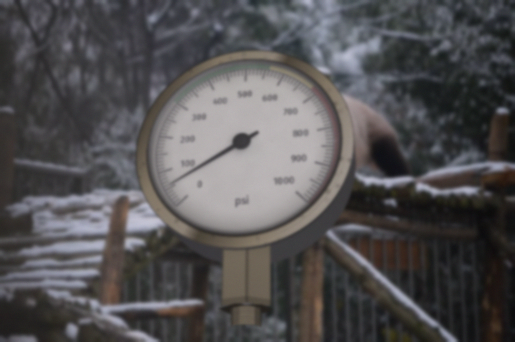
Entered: 50; psi
